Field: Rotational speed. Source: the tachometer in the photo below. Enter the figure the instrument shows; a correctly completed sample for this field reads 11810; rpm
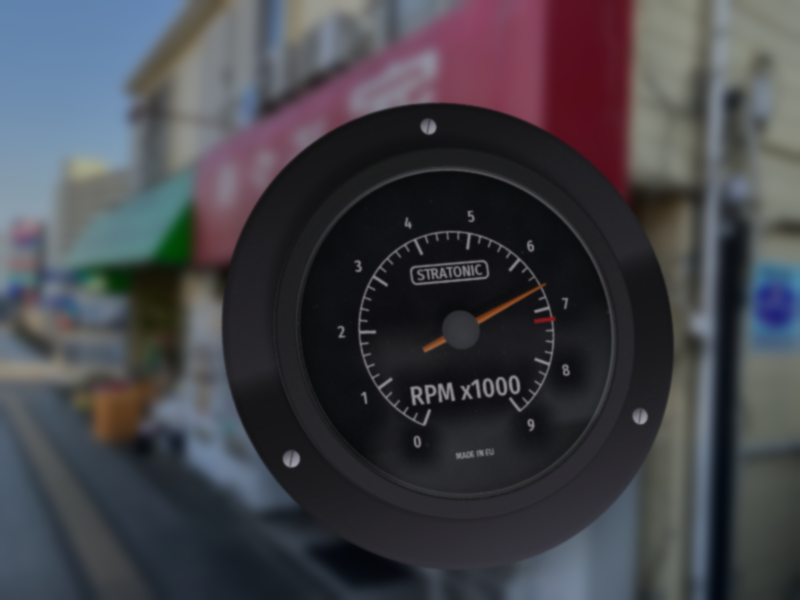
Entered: 6600; rpm
